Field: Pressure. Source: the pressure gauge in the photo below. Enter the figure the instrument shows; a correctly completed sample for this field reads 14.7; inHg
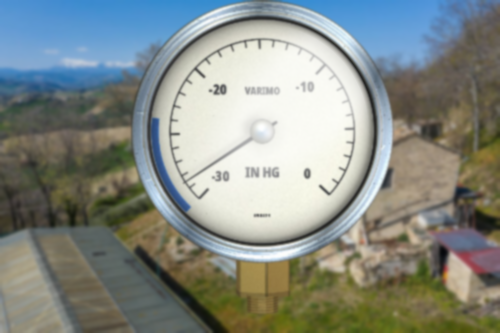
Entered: -28.5; inHg
